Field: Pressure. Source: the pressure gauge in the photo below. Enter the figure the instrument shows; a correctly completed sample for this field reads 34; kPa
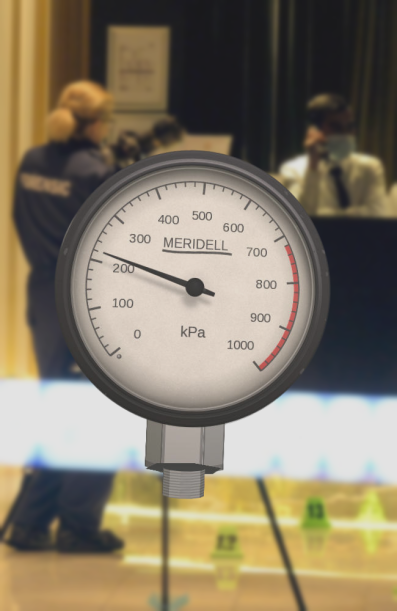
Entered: 220; kPa
